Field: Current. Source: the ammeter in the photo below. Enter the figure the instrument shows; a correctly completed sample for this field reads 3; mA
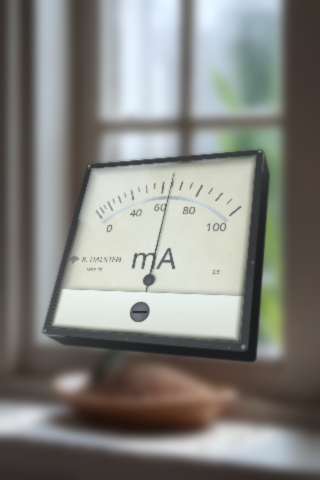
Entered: 65; mA
